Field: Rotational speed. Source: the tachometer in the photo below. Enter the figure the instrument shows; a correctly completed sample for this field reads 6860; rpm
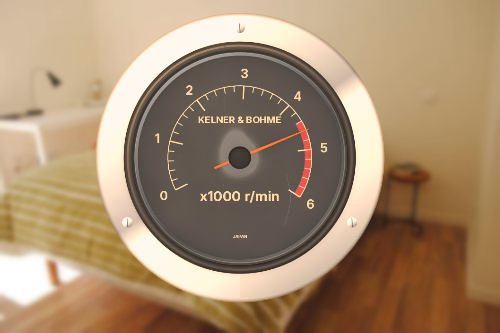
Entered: 4600; rpm
